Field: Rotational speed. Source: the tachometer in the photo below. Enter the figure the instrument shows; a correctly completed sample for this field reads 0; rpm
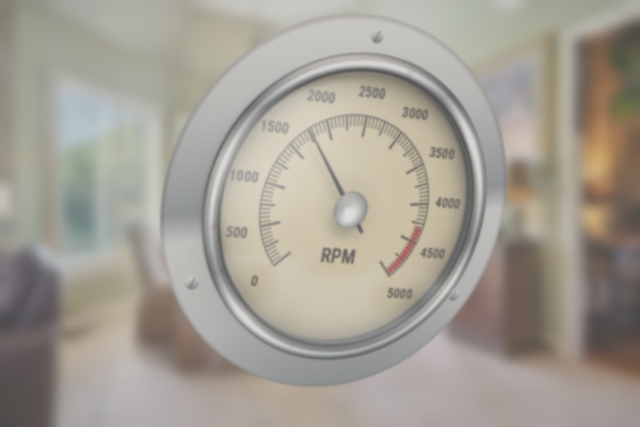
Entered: 1750; rpm
